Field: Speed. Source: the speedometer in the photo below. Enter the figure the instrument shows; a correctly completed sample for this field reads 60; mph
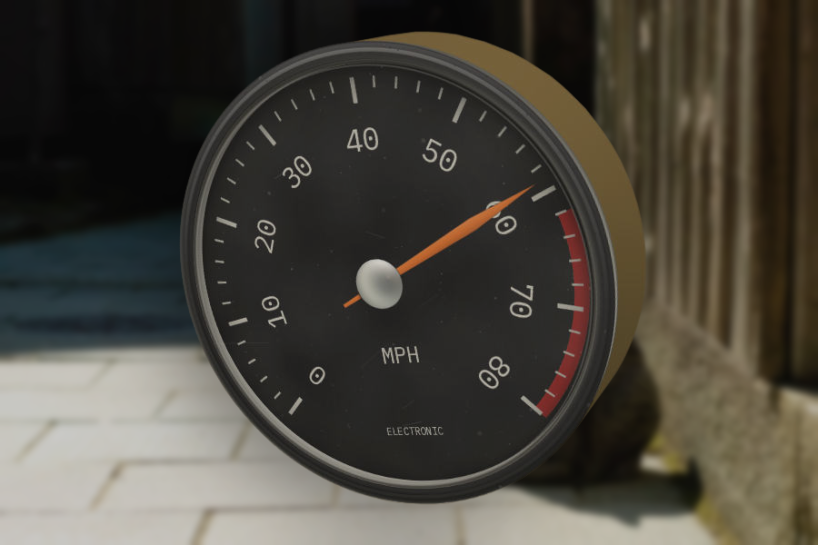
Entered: 59; mph
